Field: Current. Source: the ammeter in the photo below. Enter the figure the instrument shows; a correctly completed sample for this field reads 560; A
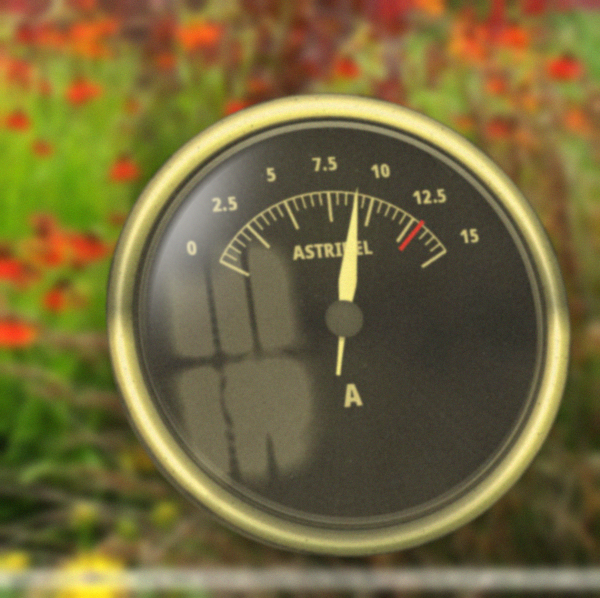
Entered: 9; A
